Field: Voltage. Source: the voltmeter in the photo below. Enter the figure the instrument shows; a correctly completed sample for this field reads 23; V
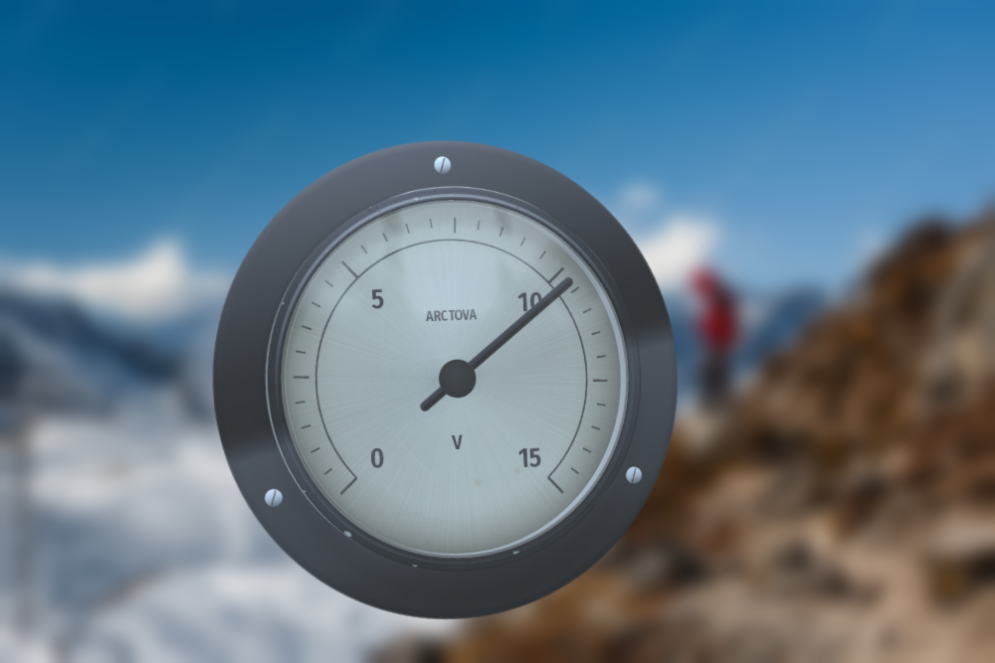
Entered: 10.25; V
